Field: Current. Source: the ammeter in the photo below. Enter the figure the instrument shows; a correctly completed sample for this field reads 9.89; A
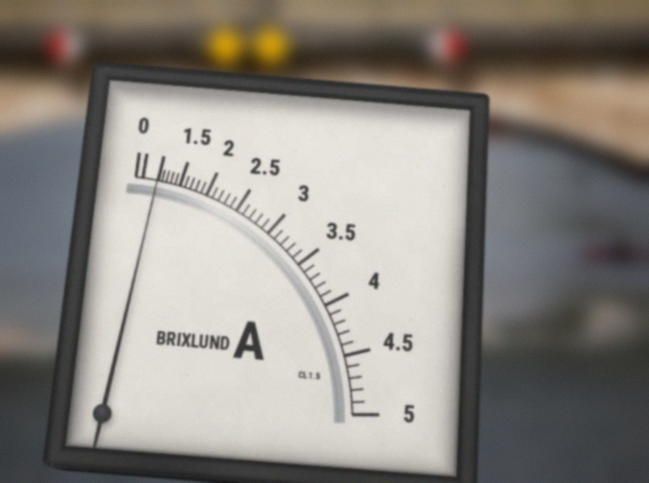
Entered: 1; A
